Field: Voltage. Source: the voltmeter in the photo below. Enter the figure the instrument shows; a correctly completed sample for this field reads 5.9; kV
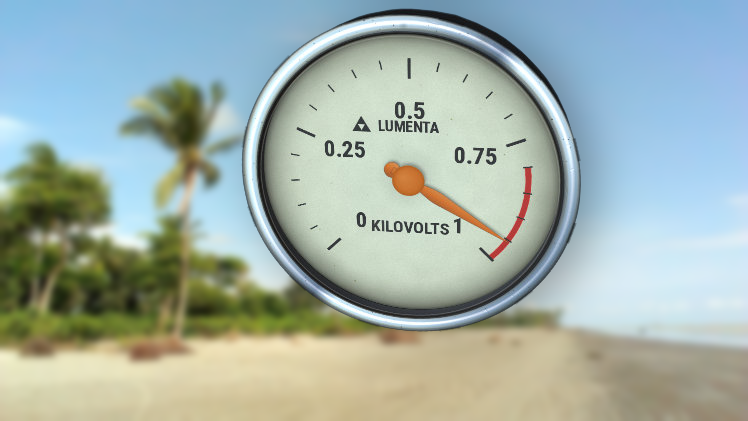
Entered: 0.95; kV
